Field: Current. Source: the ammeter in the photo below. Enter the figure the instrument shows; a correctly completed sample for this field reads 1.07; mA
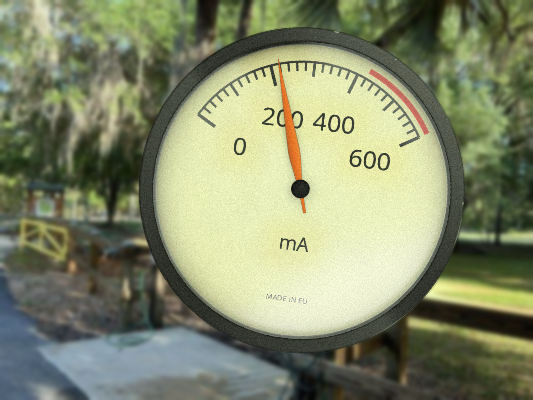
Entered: 220; mA
